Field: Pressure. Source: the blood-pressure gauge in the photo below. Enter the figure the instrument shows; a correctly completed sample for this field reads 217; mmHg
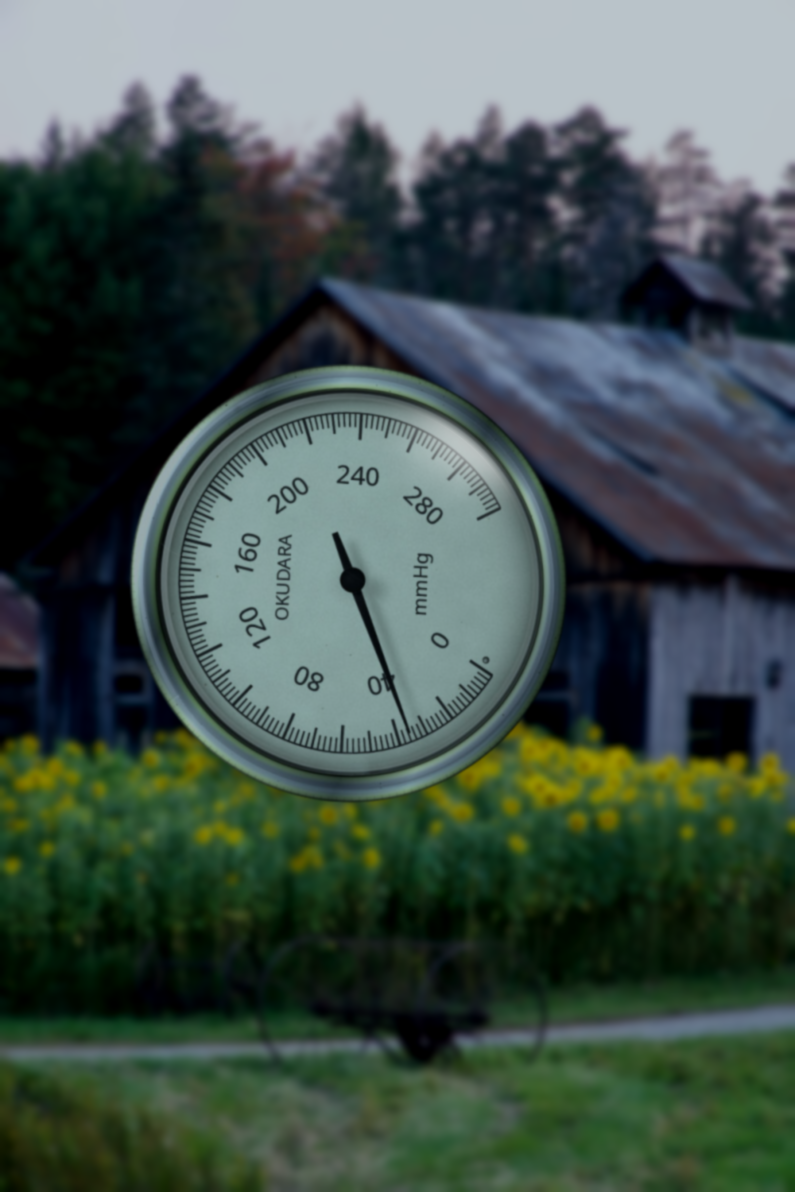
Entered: 36; mmHg
